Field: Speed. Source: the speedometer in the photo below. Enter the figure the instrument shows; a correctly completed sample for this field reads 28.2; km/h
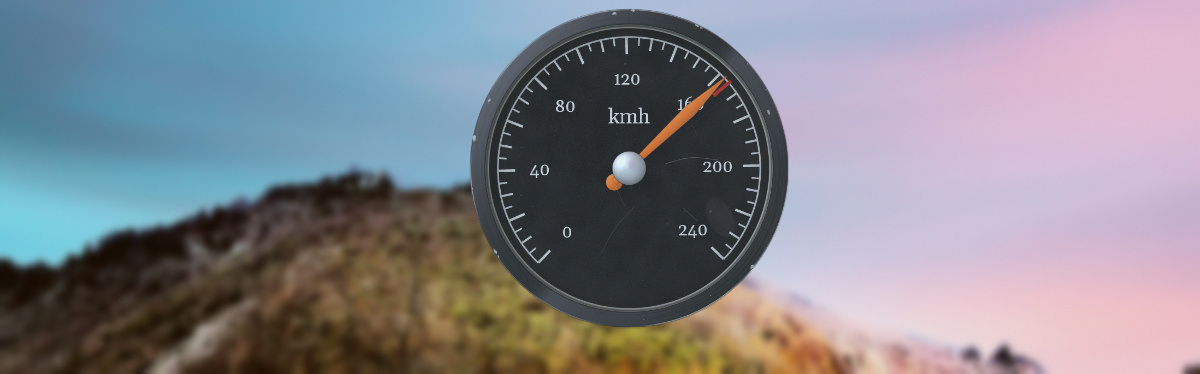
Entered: 162.5; km/h
